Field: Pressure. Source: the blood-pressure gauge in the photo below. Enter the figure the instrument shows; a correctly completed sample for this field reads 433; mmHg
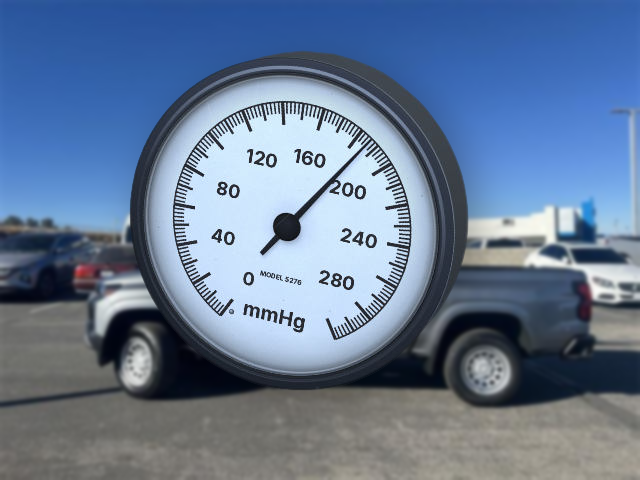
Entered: 186; mmHg
